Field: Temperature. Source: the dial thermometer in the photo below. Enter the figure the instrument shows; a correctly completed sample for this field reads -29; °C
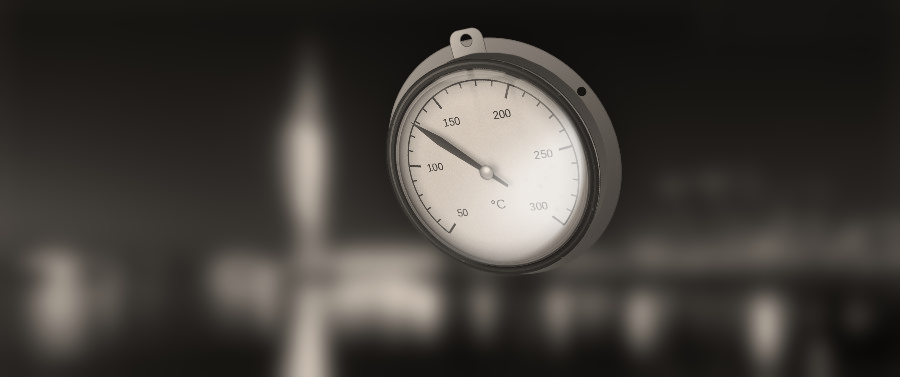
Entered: 130; °C
